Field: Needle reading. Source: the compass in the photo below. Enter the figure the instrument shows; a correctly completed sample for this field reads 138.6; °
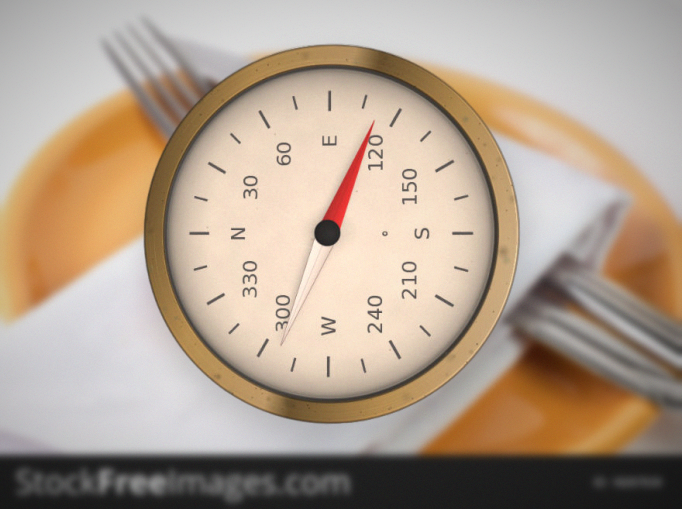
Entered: 112.5; °
